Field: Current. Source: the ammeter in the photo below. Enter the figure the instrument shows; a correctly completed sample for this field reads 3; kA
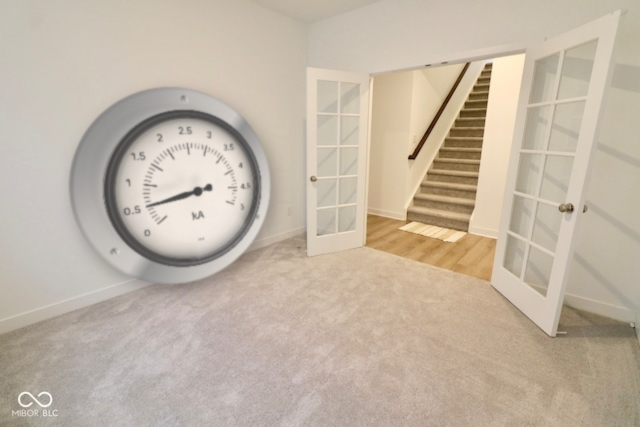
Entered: 0.5; kA
